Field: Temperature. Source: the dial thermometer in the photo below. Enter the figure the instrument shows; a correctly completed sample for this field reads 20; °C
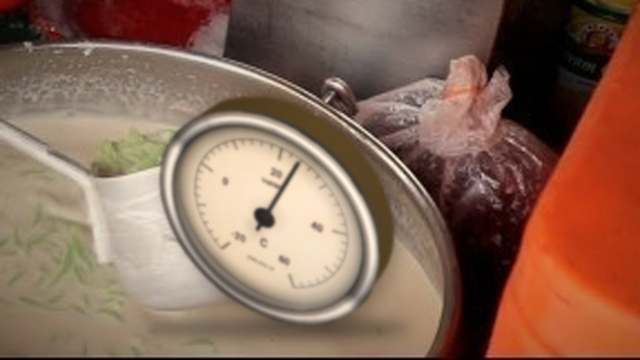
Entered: 24; °C
